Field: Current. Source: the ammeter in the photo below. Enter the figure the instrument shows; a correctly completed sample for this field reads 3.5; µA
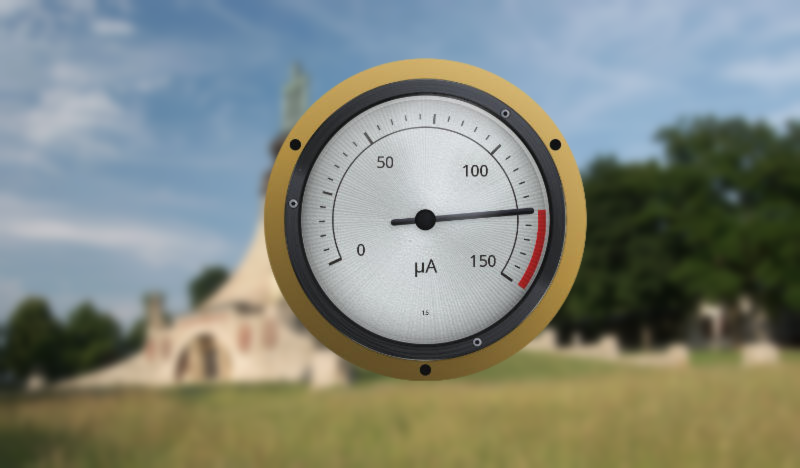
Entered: 125; µA
